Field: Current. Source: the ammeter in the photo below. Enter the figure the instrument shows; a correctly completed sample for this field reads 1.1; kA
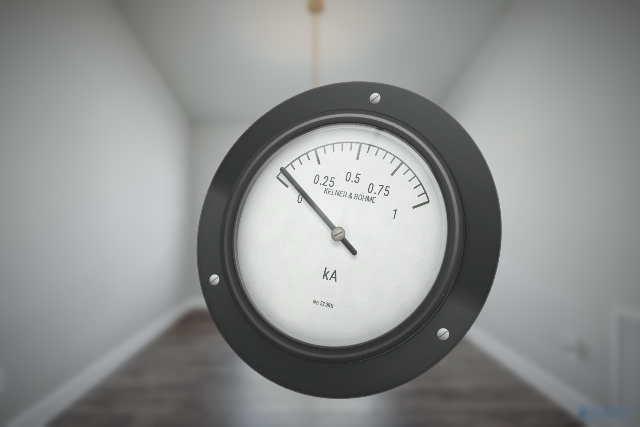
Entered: 0.05; kA
